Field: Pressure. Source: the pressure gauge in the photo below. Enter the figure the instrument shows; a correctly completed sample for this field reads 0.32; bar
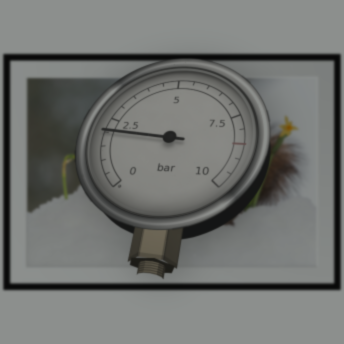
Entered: 2; bar
